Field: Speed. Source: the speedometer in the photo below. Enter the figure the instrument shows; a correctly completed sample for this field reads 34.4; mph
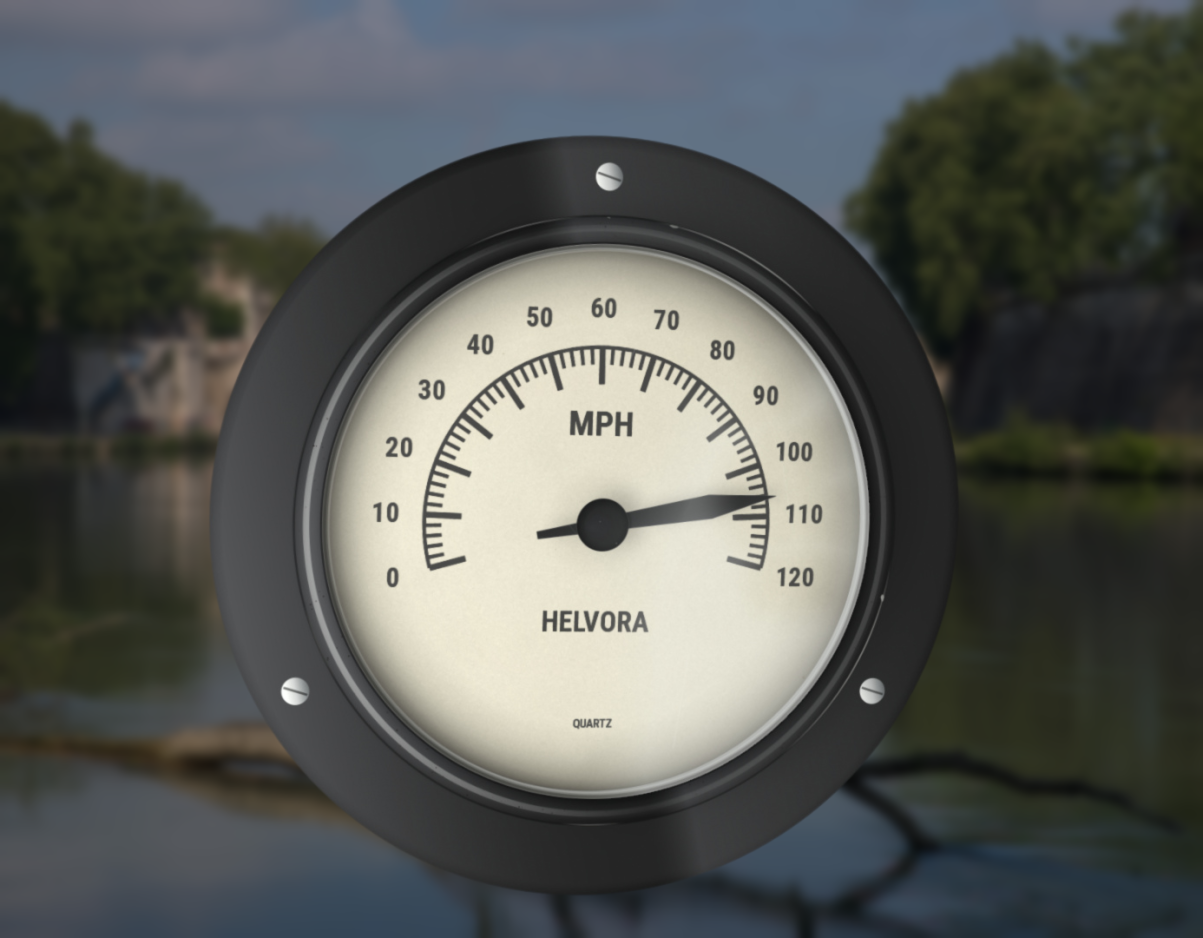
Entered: 106; mph
